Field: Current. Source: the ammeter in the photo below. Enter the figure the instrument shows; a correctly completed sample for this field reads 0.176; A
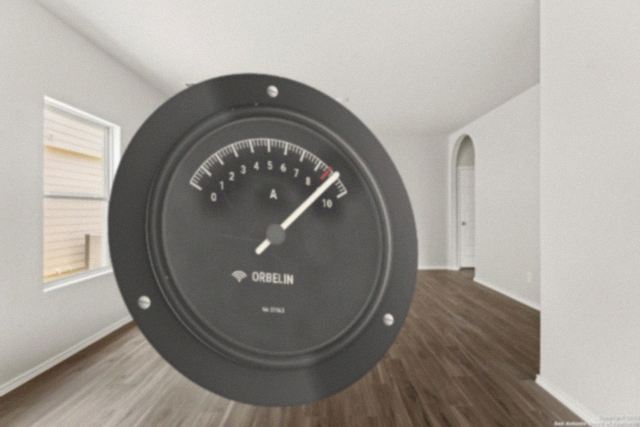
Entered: 9; A
